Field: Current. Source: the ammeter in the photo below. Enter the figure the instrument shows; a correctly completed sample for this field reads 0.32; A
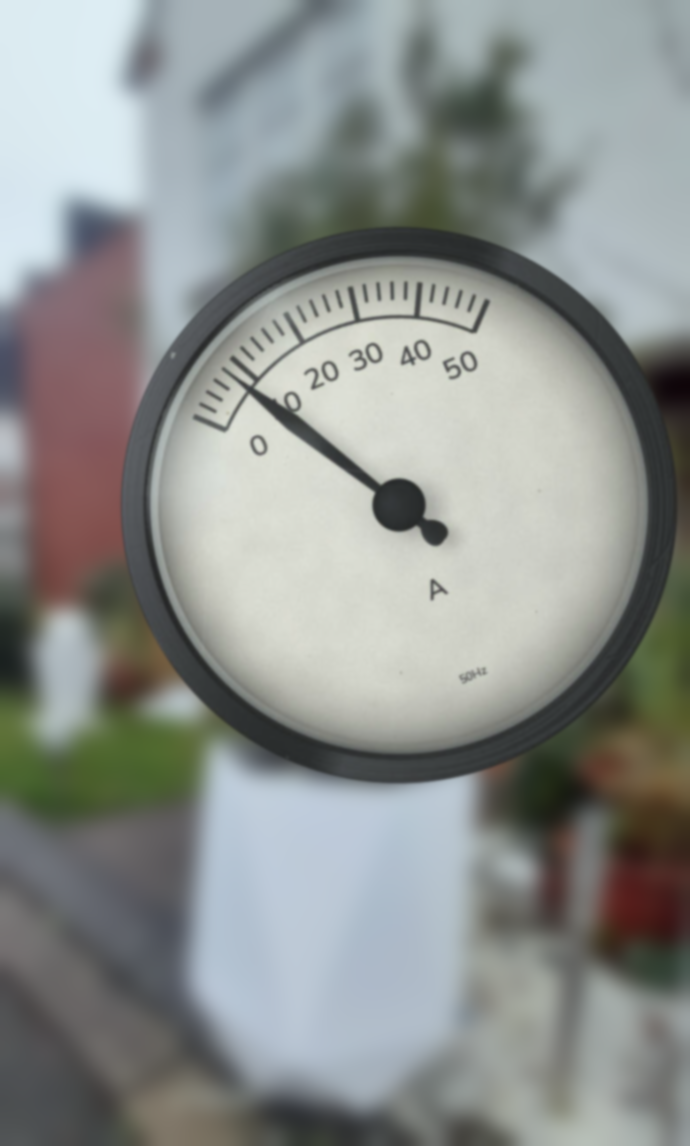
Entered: 8; A
